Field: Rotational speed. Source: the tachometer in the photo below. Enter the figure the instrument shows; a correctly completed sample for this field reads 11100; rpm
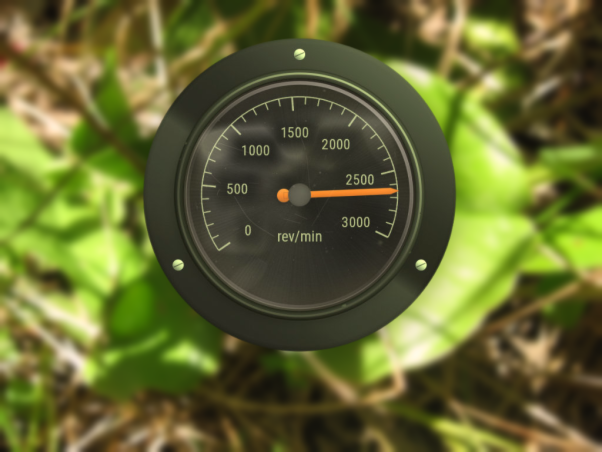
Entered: 2650; rpm
